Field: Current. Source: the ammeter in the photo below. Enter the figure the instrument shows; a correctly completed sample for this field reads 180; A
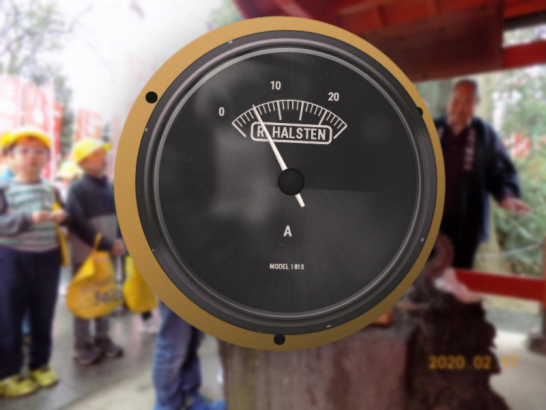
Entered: 5; A
